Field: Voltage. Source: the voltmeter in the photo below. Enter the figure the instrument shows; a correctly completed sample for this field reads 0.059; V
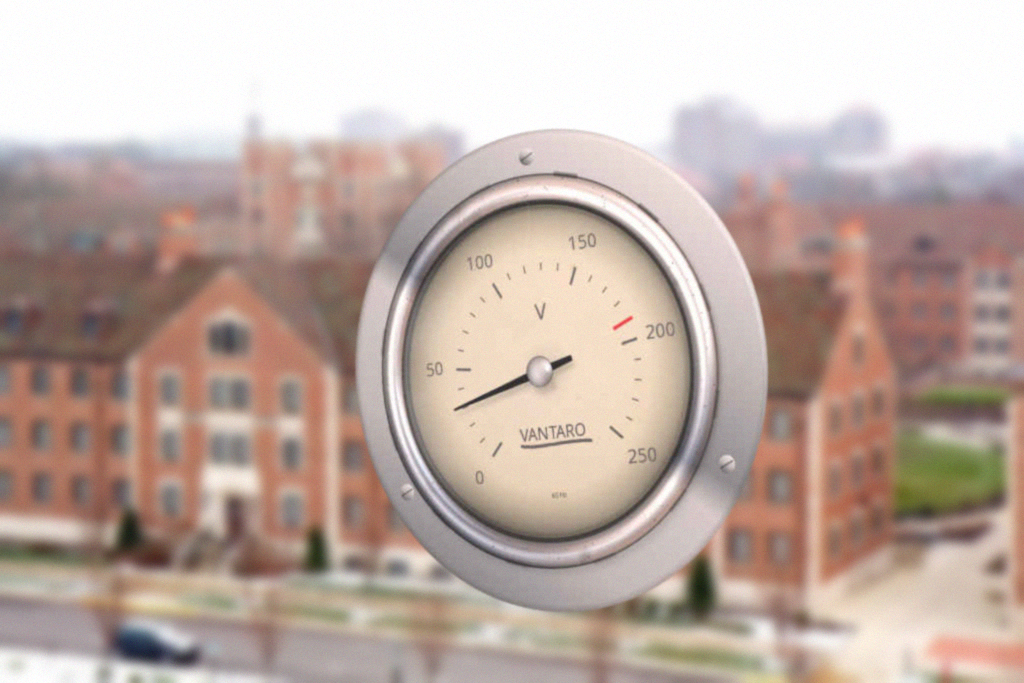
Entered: 30; V
